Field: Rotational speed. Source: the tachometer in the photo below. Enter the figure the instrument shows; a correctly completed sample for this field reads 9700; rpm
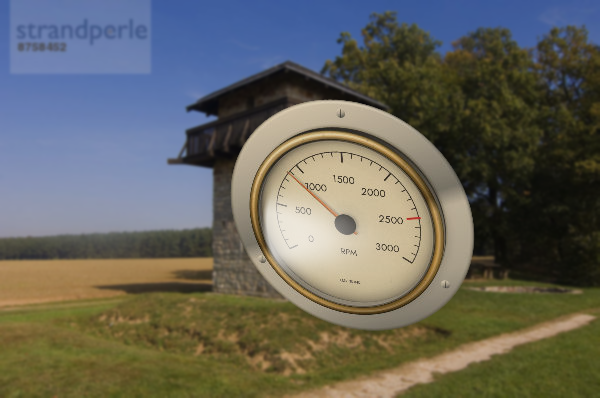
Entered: 900; rpm
